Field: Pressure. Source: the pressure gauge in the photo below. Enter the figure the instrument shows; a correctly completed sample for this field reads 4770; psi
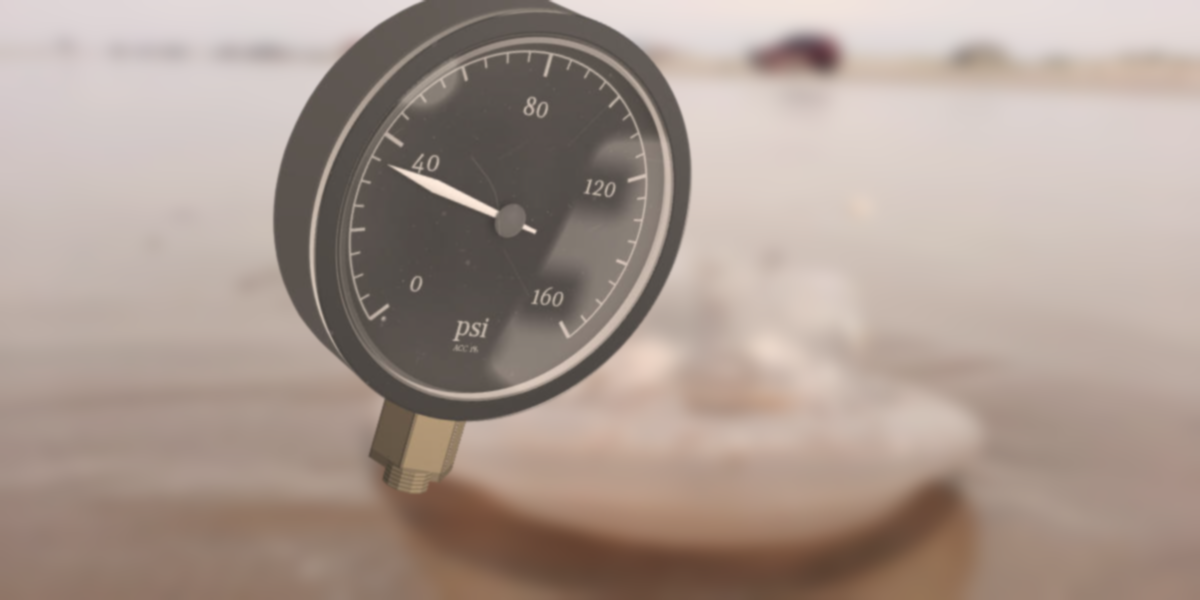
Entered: 35; psi
